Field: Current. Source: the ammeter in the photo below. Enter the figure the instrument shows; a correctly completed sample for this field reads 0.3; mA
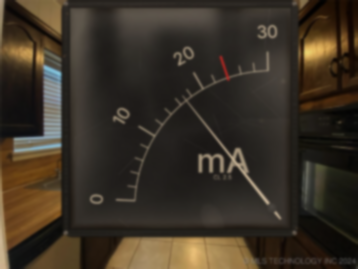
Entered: 17; mA
